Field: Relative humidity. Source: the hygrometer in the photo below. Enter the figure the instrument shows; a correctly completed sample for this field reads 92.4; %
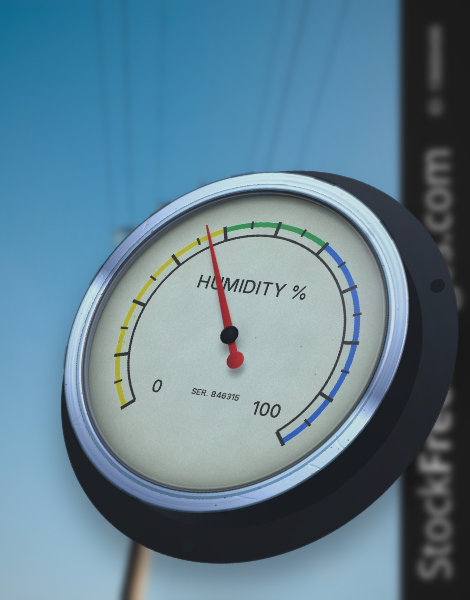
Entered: 37.5; %
